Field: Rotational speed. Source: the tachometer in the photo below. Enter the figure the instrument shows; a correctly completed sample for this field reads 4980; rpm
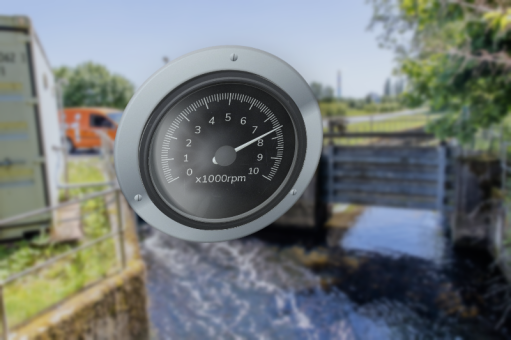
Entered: 7500; rpm
